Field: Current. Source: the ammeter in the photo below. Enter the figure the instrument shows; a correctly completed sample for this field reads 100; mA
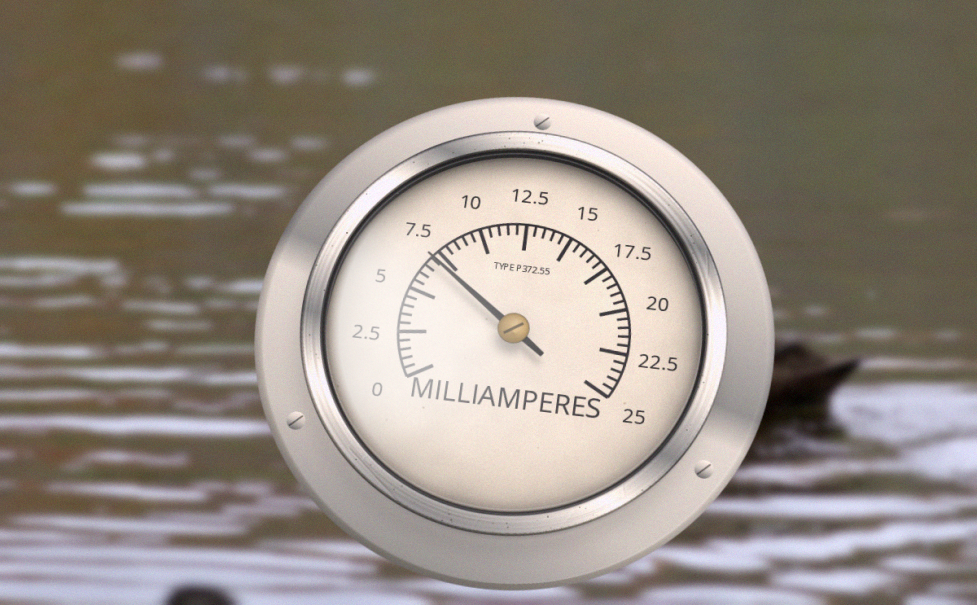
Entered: 7; mA
